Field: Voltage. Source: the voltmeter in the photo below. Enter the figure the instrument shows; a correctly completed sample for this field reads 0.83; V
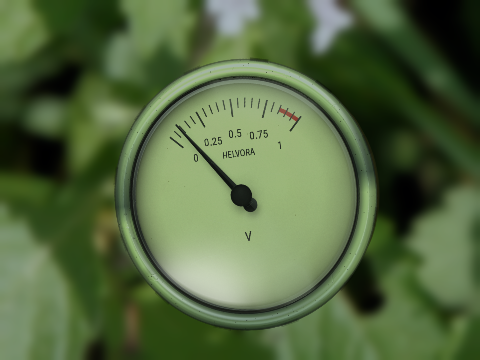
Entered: 0.1; V
